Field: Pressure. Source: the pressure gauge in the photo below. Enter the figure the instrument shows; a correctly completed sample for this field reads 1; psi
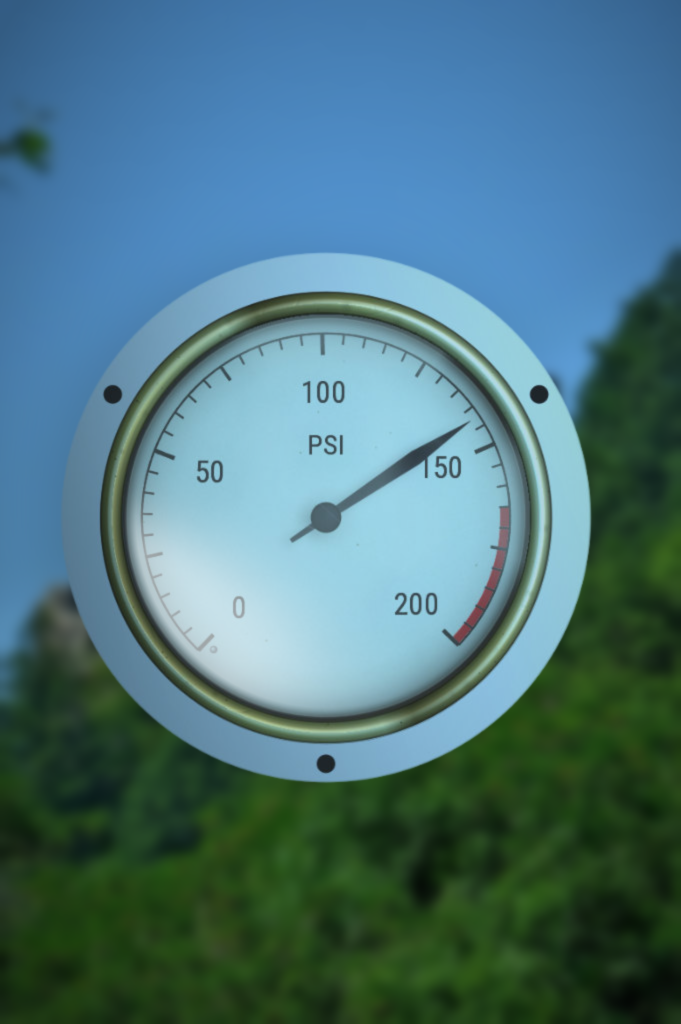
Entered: 142.5; psi
